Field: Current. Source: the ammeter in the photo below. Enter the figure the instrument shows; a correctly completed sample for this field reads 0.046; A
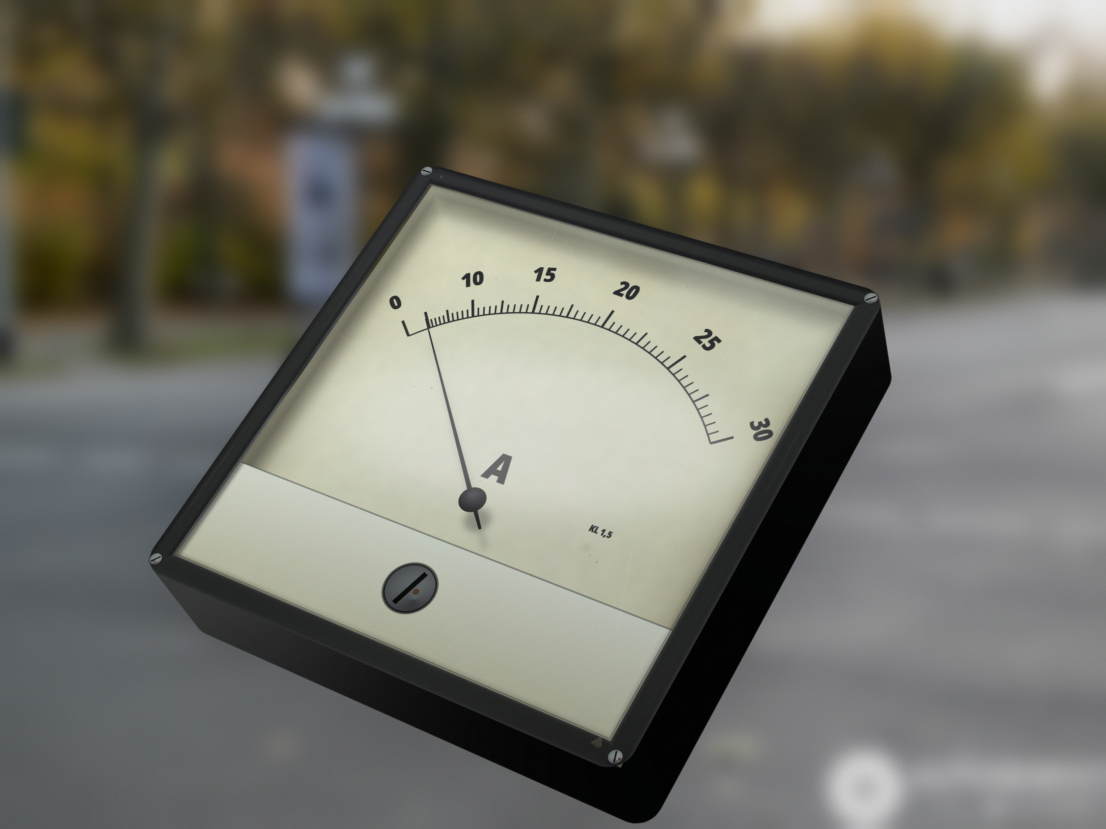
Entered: 5; A
